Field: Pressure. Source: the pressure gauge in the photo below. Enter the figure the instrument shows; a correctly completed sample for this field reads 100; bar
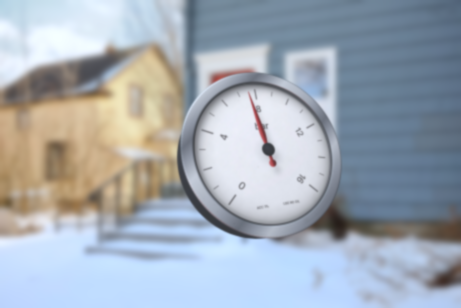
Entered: 7.5; bar
